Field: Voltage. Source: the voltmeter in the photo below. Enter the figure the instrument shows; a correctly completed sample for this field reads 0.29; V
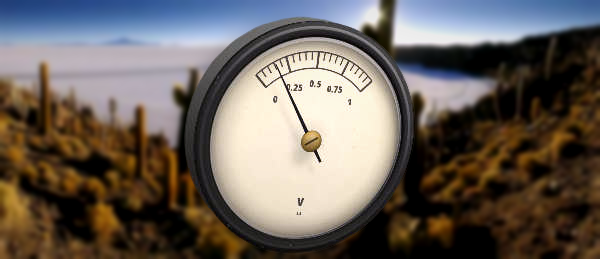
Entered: 0.15; V
